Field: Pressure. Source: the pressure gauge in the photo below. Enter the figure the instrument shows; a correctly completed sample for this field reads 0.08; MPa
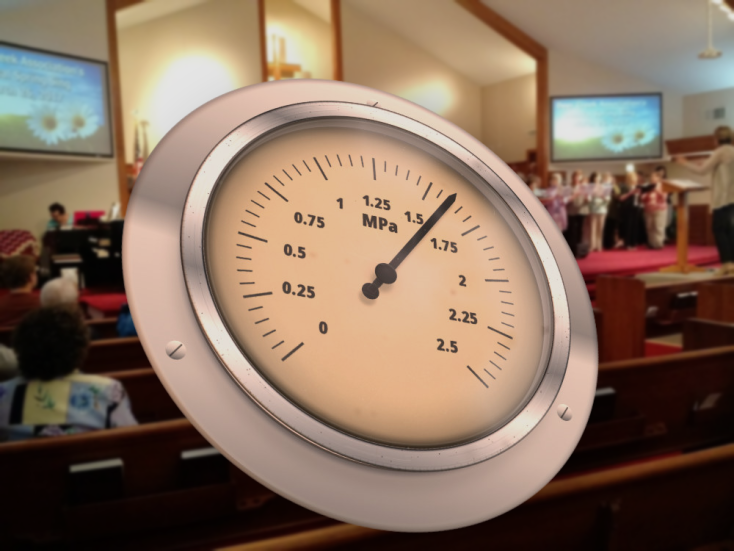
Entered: 1.6; MPa
